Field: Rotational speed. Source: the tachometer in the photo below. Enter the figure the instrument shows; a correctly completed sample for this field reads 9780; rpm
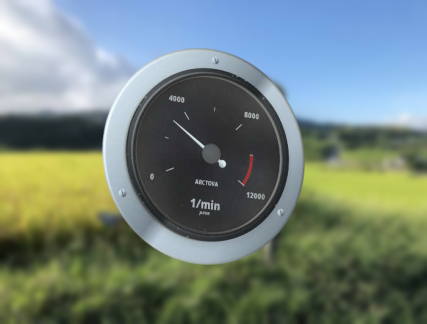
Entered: 3000; rpm
